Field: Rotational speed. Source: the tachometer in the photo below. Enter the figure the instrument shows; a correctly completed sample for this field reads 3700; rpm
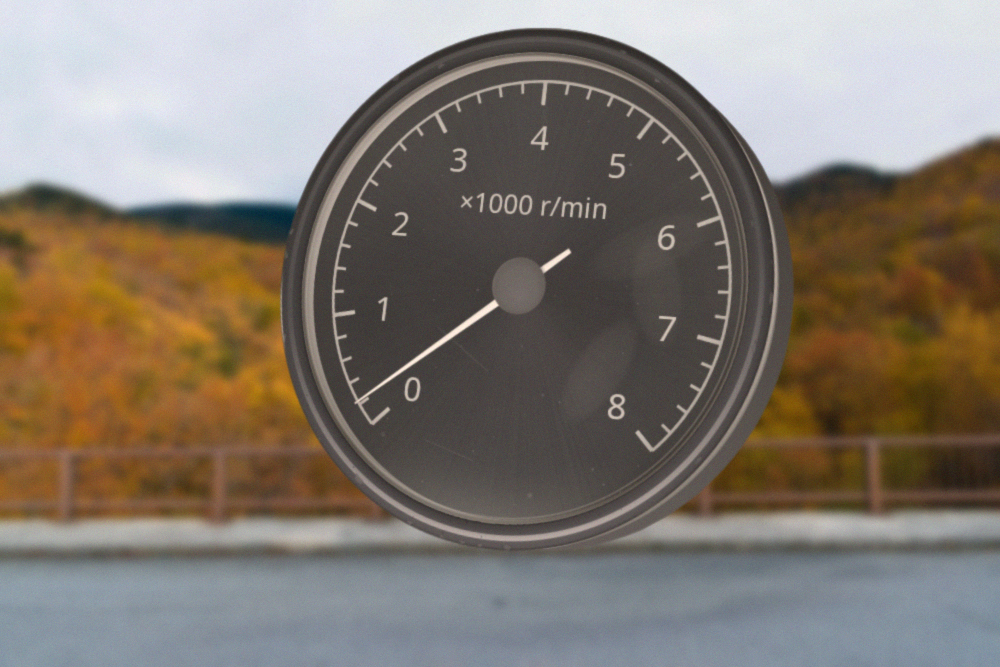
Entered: 200; rpm
